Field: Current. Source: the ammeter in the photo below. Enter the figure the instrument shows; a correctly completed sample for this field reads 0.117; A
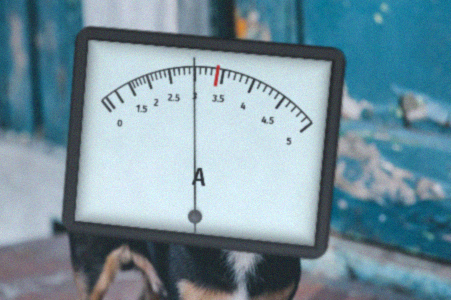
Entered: 3; A
